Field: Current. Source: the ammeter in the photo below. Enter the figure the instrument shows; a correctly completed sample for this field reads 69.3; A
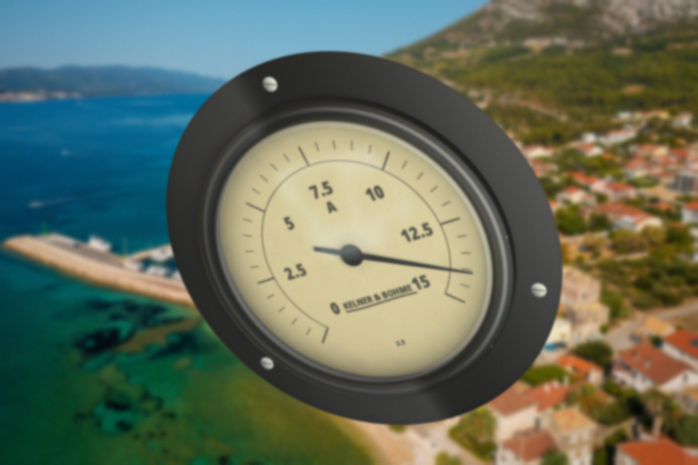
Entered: 14; A
